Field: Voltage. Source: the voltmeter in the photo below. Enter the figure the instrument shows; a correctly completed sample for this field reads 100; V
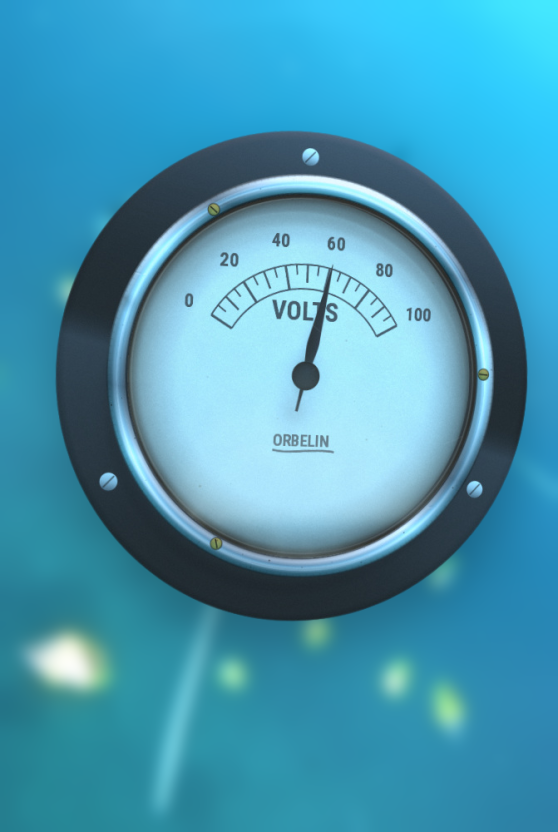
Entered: 60; V
